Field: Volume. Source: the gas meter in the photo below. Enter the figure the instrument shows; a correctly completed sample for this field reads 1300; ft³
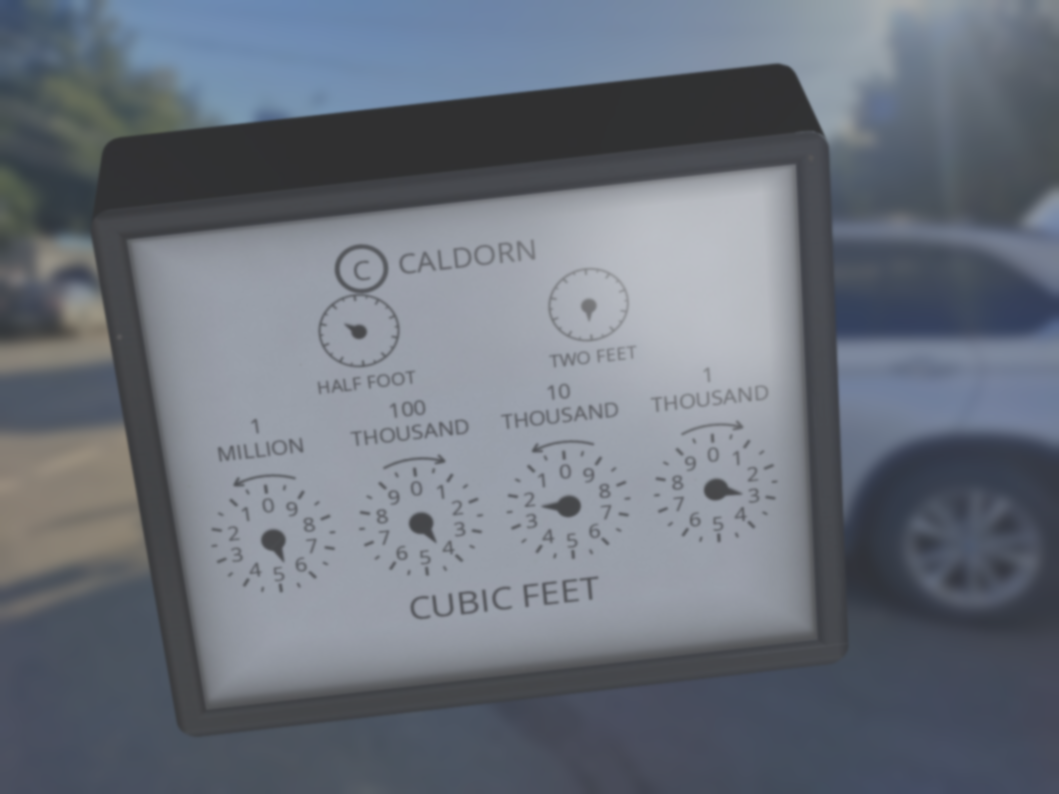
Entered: 542300; ft³
